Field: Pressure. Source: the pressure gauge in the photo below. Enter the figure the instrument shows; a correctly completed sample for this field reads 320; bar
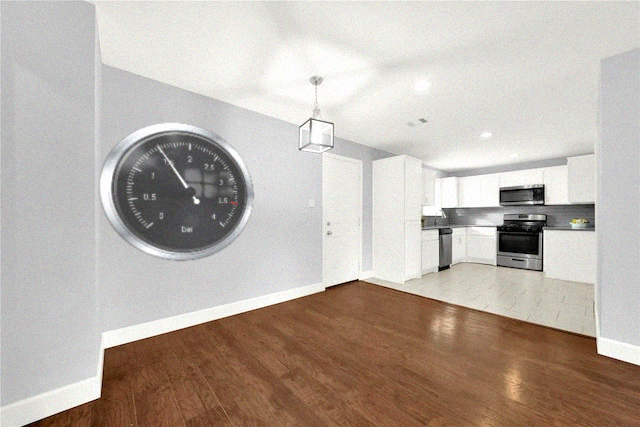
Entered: 1.5; bar
